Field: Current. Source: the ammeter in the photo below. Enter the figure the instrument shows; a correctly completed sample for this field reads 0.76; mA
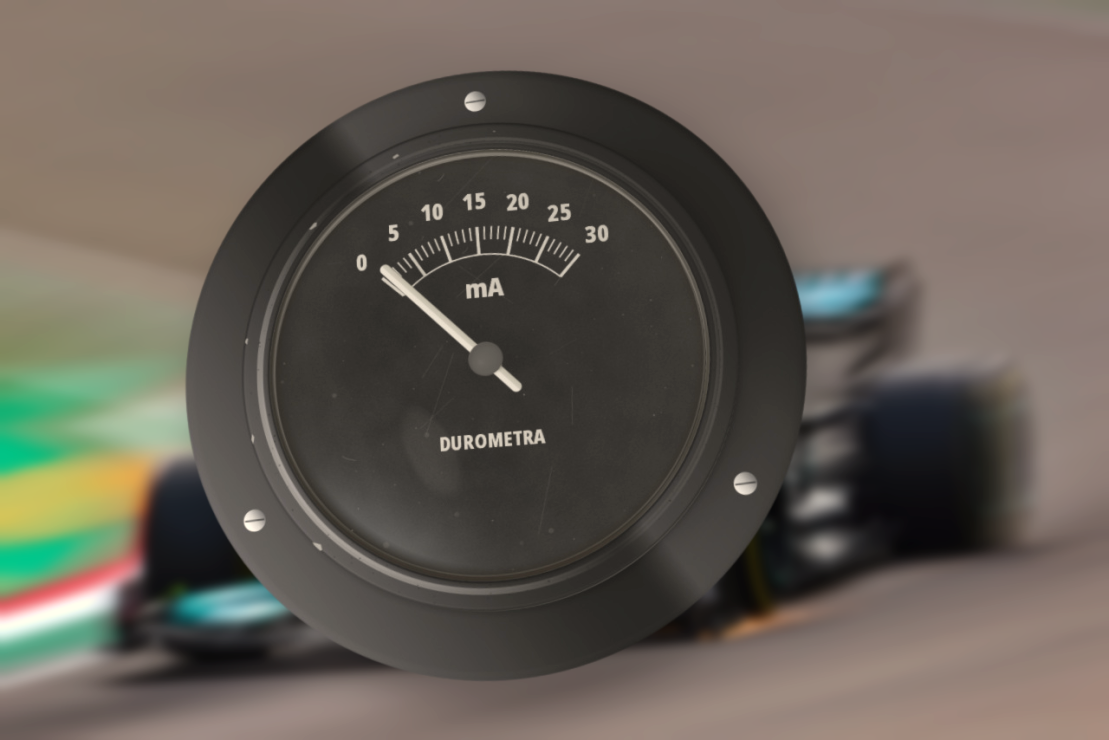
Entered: 1; mA
